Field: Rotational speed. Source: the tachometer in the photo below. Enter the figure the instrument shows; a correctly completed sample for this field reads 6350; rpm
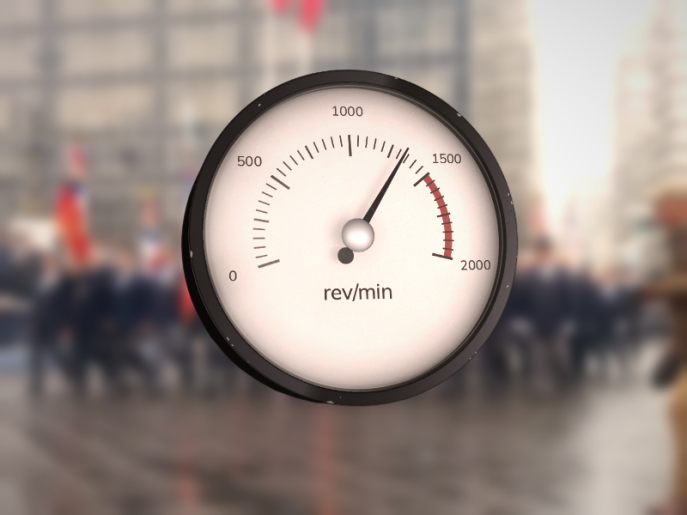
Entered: 1325; rpm
